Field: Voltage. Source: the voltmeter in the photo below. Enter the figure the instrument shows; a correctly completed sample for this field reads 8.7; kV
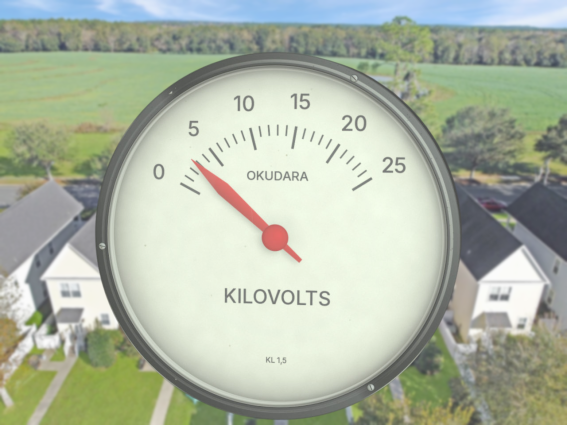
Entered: 3; kV
